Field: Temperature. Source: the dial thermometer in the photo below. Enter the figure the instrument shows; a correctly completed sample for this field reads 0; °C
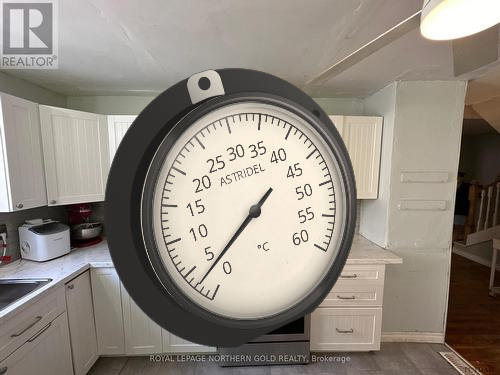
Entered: 3; °C
